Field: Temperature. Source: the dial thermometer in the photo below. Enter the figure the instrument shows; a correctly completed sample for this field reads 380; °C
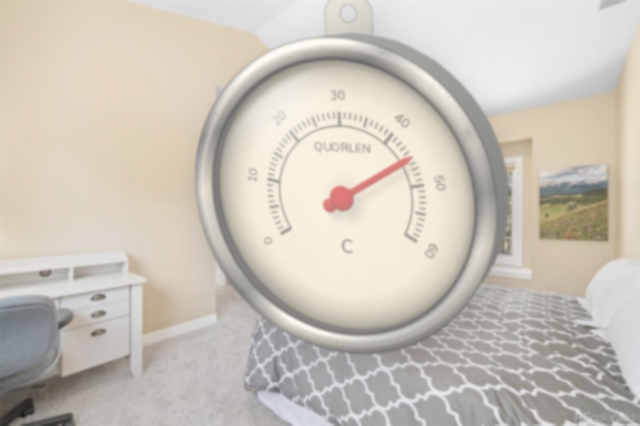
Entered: 45; °C
